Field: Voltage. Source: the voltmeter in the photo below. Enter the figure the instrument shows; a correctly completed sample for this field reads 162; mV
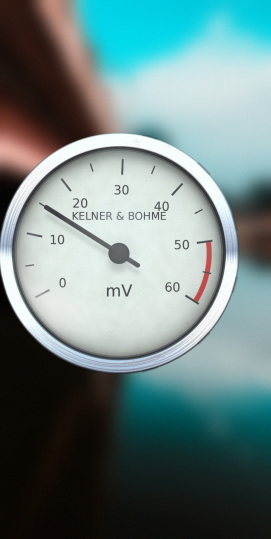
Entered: 15; mV
